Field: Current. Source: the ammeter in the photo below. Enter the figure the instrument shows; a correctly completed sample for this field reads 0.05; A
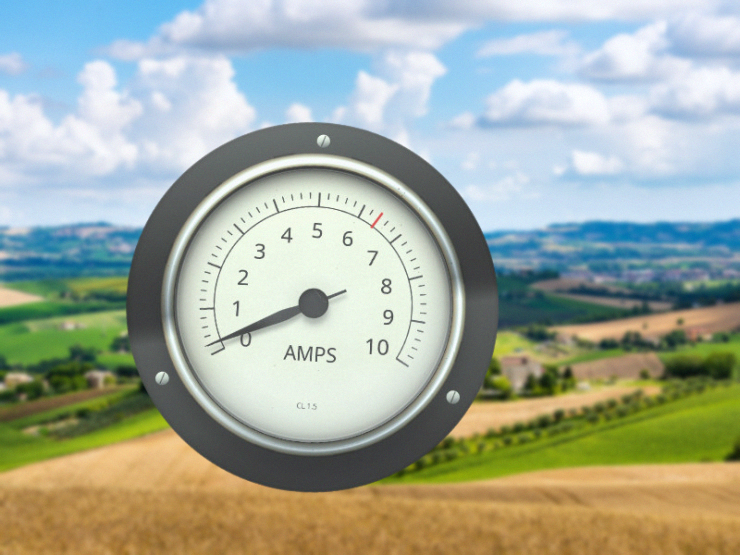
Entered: 0.2; A
